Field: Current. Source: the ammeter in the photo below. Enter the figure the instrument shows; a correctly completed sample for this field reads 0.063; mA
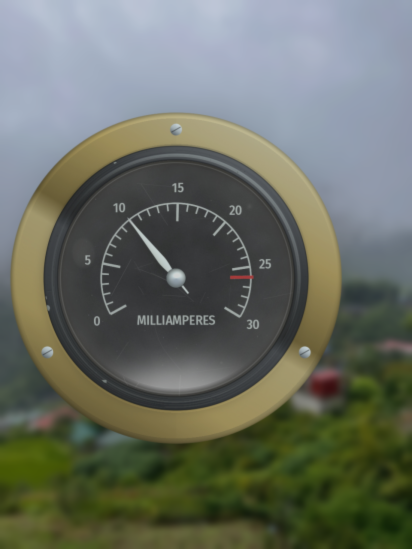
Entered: 10; mA
